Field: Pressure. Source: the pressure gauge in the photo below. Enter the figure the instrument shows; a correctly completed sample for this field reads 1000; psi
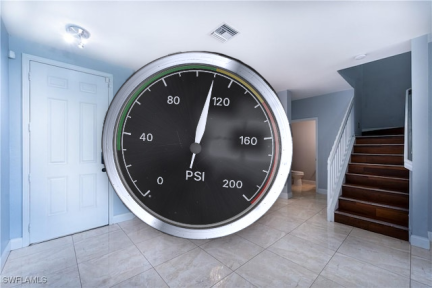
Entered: 110; psi
